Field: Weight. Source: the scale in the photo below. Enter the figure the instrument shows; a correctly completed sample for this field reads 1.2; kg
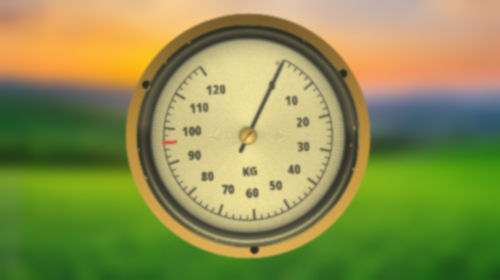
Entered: 0; kg
